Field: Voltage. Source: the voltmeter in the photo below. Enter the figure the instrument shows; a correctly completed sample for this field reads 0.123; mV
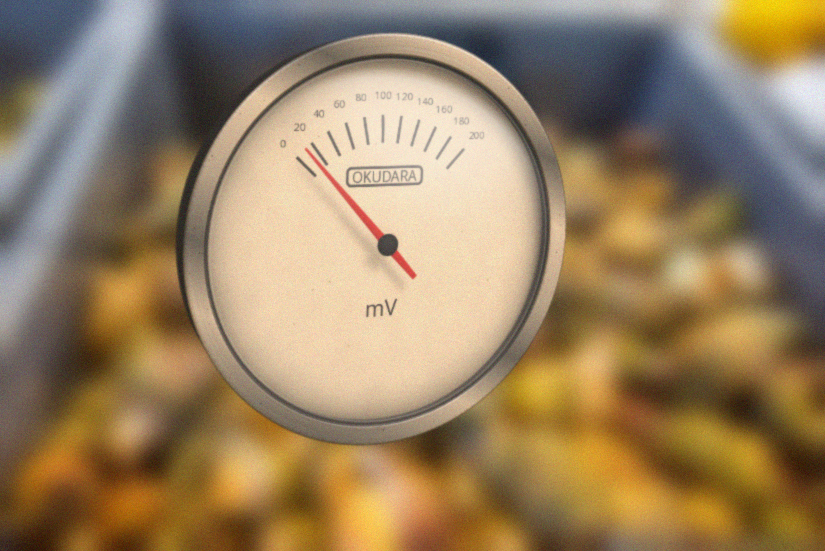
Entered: 10; mV
